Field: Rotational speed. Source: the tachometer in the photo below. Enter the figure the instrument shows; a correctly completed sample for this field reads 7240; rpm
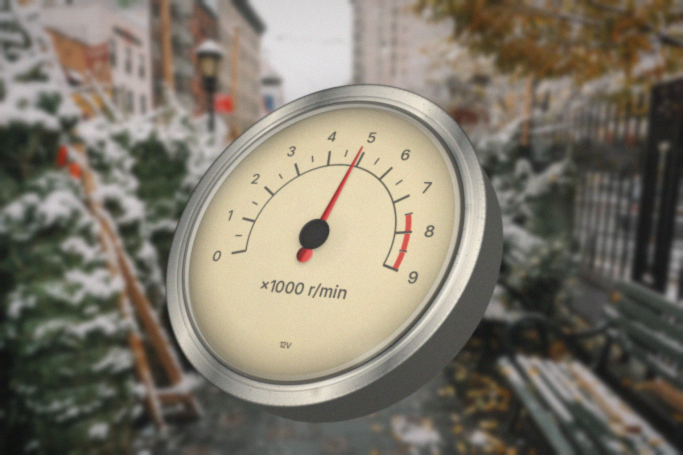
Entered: 5000; rpm
